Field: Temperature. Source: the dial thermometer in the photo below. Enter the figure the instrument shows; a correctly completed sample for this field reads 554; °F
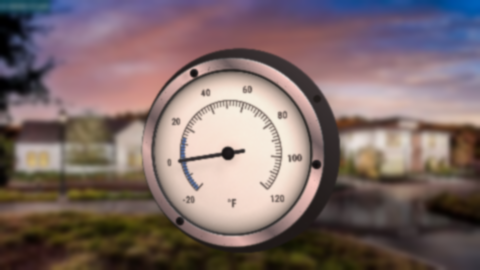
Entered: 0; °F
